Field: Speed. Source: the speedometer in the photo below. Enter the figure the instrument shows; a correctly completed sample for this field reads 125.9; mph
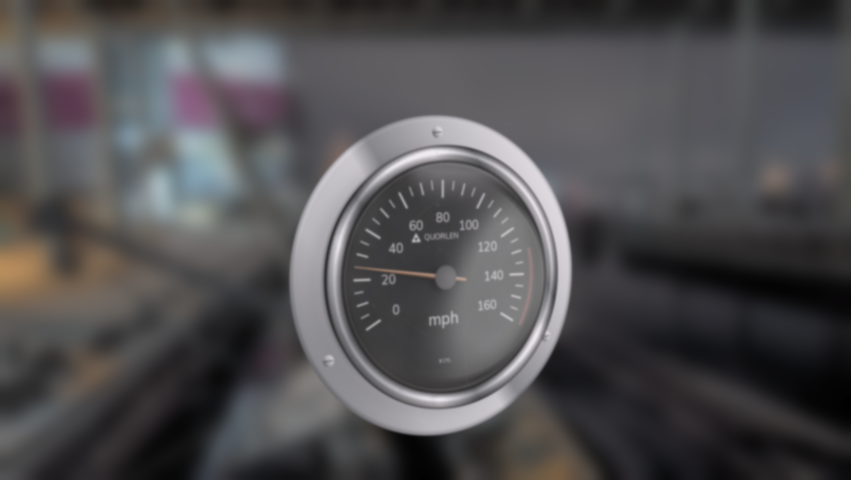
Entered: 25; mph
